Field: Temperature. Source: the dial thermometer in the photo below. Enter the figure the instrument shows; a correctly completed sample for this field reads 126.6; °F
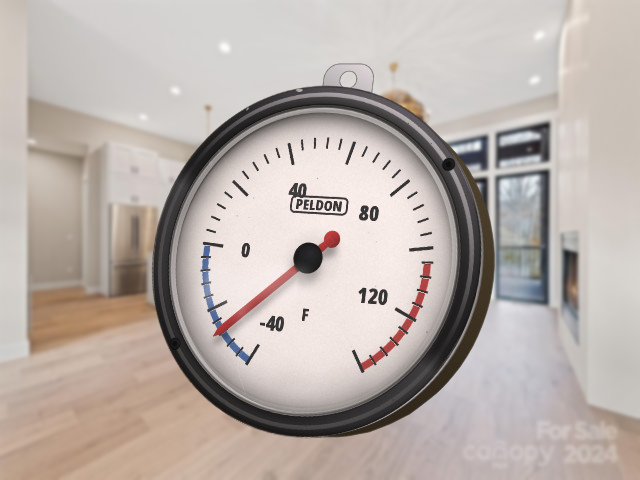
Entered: -28; °F
